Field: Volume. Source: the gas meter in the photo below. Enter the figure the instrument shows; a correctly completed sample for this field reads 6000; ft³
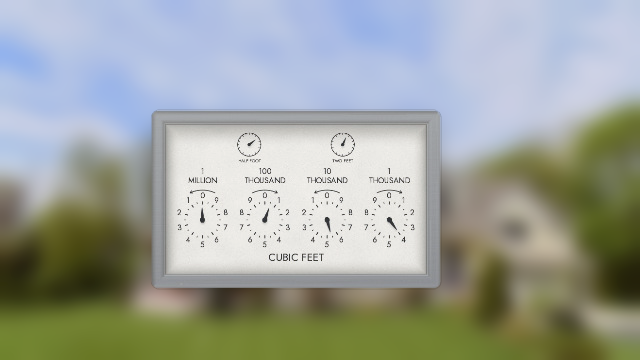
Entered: 5400; ft³
